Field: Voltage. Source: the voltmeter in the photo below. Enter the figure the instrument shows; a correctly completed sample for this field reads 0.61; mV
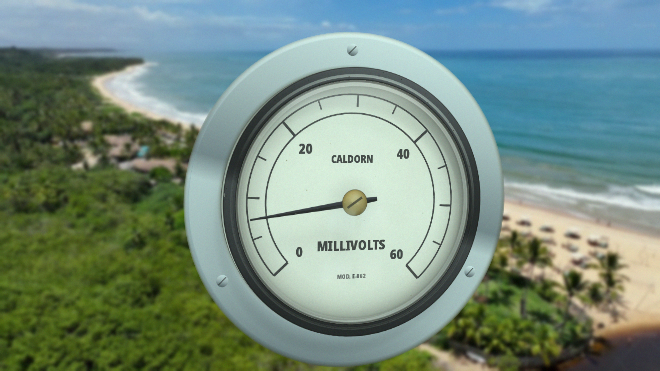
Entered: 7.5; mV
